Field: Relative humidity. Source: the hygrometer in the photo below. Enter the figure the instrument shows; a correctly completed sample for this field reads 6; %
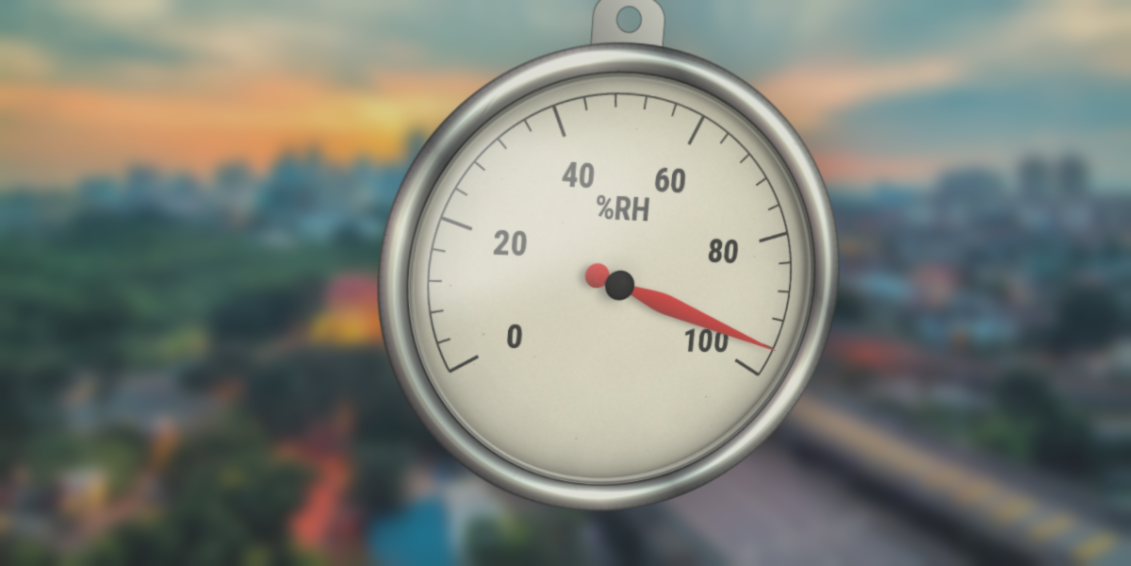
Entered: 96; %
